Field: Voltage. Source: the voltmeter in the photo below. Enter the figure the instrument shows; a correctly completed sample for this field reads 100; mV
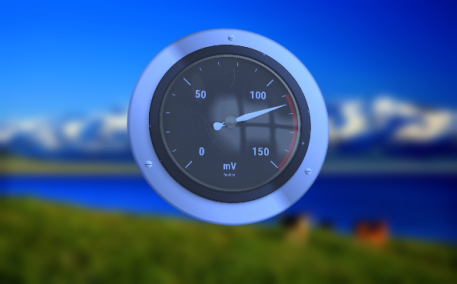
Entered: 115; mV
